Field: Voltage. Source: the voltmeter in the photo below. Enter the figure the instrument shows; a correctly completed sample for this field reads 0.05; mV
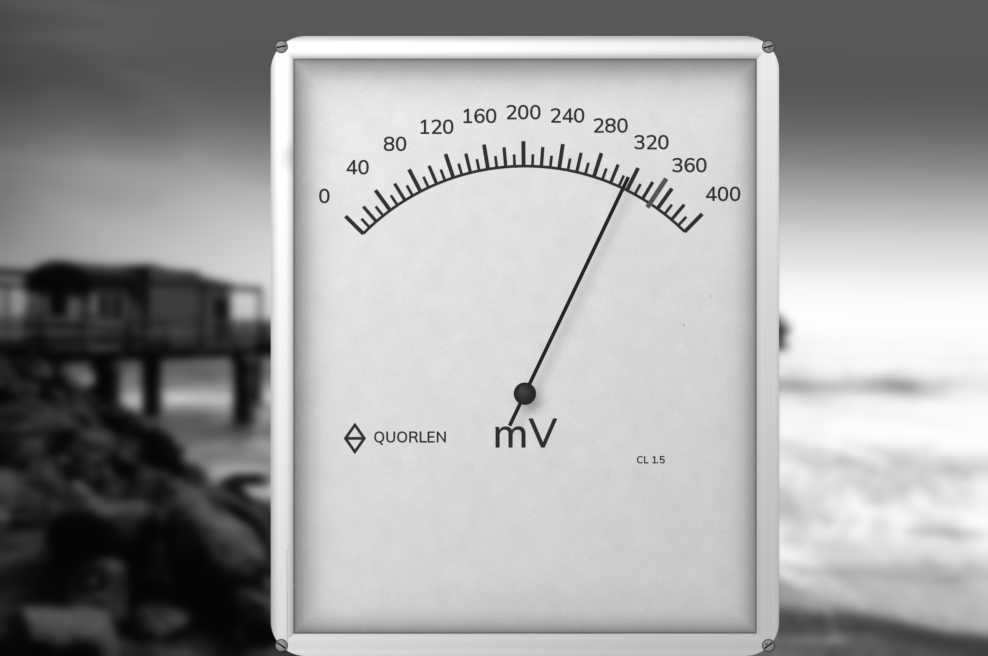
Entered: 315; mV
